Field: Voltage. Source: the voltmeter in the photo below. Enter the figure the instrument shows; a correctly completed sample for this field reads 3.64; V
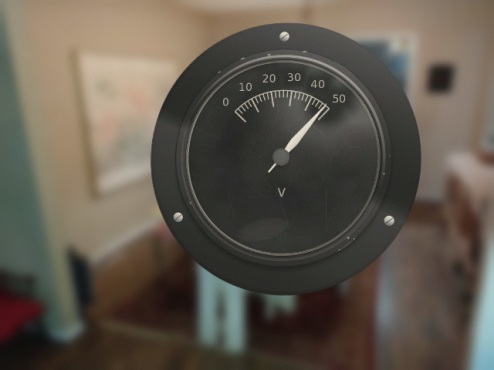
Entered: 48; V
